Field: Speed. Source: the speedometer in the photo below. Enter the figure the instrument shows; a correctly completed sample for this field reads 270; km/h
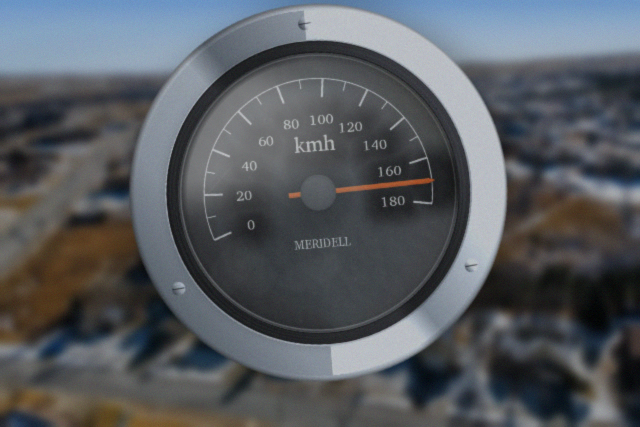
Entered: 170; km/h
